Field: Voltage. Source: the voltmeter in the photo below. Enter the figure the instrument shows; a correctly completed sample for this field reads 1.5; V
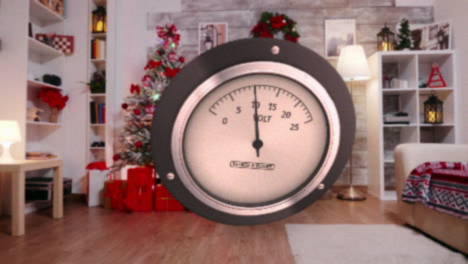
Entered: 10; V
